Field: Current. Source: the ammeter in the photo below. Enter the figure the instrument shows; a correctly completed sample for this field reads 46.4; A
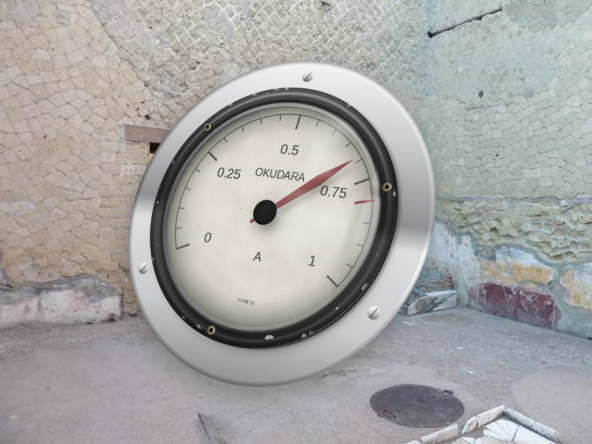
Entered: 0.7; A
